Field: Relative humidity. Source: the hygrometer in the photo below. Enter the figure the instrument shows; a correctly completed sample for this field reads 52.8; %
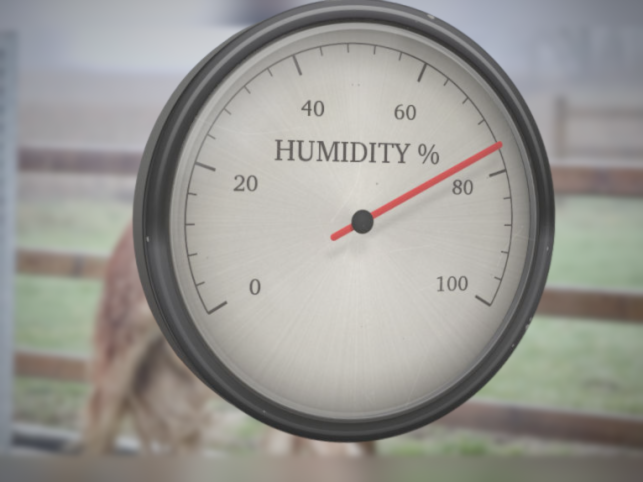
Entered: 76; %
